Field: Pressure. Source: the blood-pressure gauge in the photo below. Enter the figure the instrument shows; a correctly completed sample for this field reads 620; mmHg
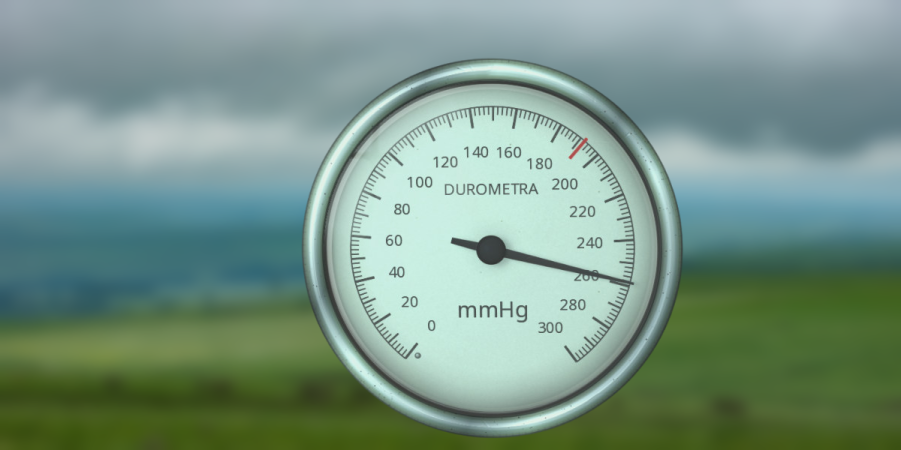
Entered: 258; mmHg
